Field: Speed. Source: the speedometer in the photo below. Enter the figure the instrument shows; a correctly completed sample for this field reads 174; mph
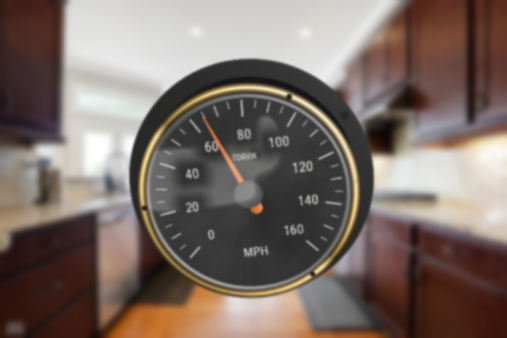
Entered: 65; mph
